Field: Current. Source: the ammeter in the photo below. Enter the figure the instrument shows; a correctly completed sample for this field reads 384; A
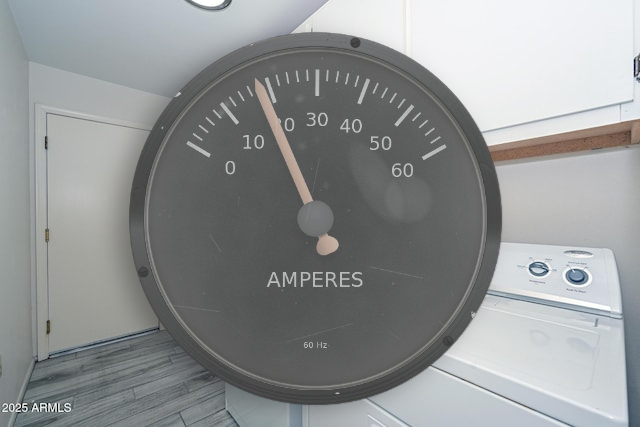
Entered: 18; A
